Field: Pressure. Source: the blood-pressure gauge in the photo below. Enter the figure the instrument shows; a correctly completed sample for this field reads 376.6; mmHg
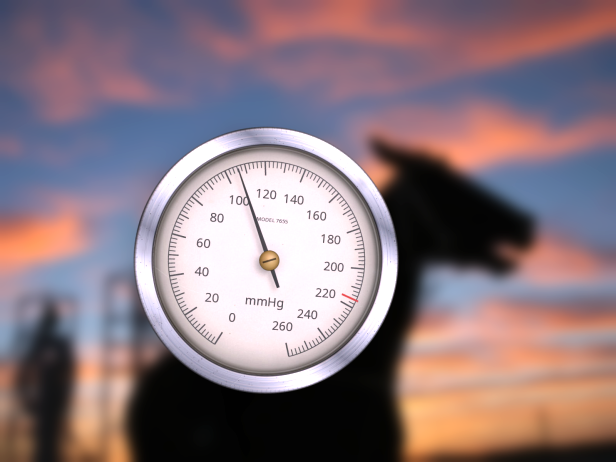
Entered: 106; mmHg
